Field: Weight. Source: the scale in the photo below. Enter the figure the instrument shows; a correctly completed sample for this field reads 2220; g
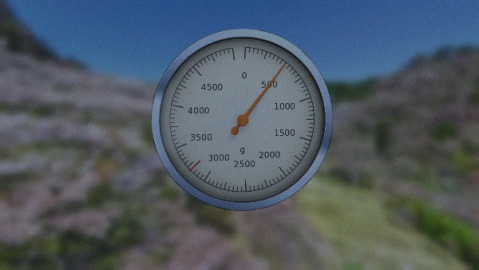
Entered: 500; g
